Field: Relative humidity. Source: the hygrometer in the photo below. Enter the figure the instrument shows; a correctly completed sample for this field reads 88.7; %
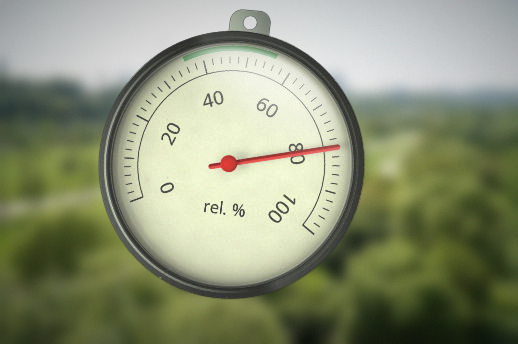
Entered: 80; %
